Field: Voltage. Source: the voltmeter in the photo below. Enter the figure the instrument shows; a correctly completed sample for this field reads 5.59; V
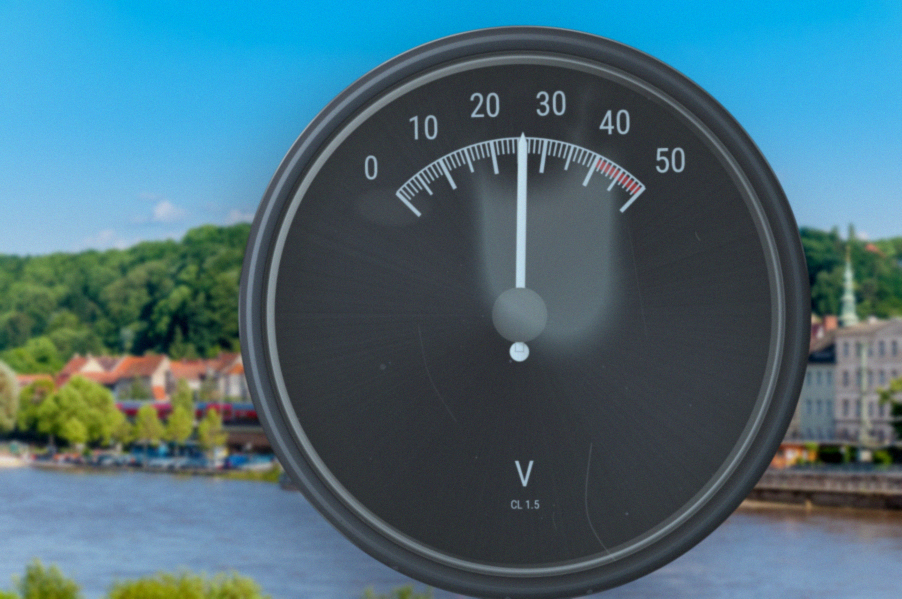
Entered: 26; V
